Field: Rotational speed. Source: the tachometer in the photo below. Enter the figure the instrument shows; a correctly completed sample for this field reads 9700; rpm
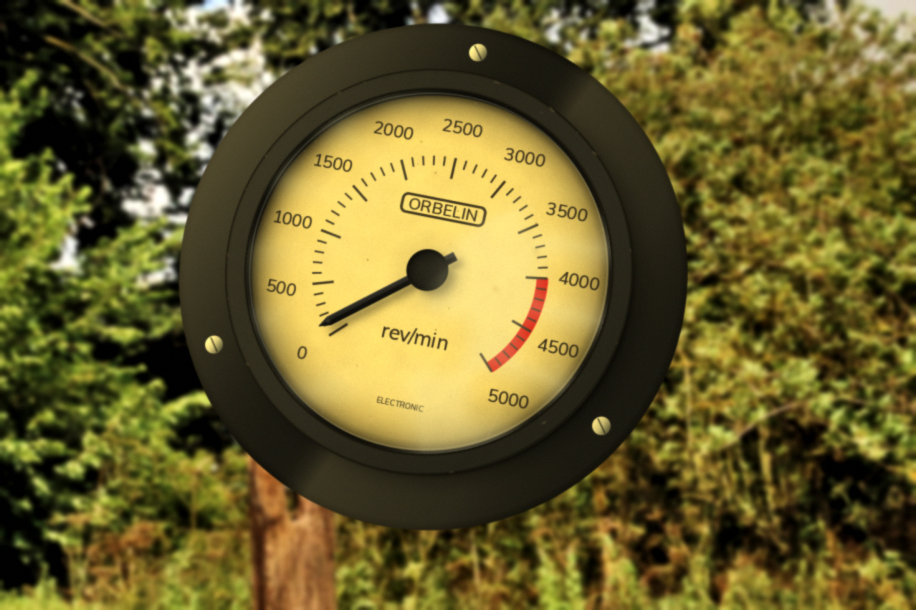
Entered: 100; rpm
